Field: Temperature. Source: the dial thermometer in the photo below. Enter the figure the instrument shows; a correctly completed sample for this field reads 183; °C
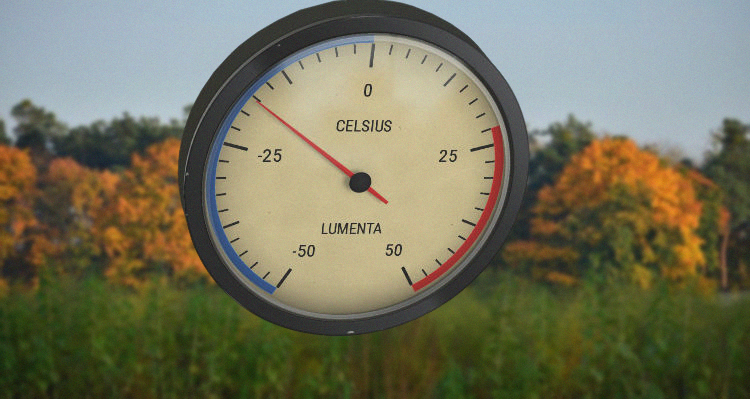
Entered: -17.5; °C
